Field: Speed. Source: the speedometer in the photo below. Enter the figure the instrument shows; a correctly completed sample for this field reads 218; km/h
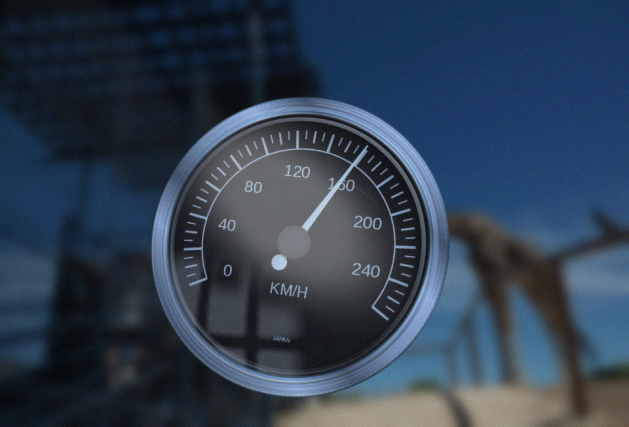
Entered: 160; km/h
